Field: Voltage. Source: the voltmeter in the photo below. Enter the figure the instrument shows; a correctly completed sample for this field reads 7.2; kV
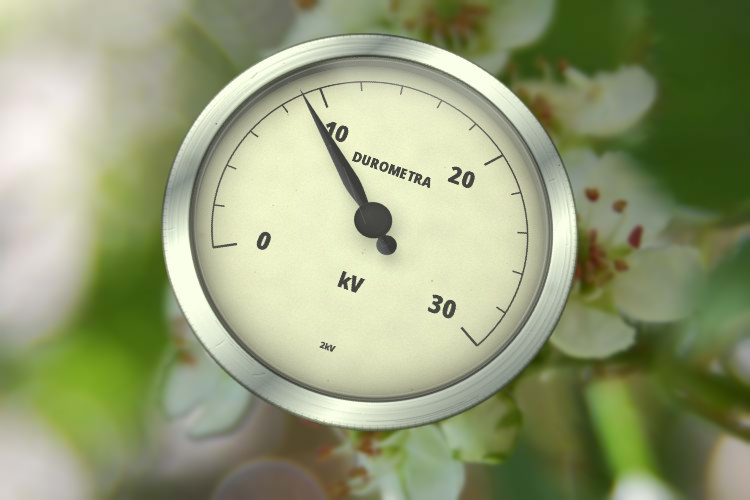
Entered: 9; kV
